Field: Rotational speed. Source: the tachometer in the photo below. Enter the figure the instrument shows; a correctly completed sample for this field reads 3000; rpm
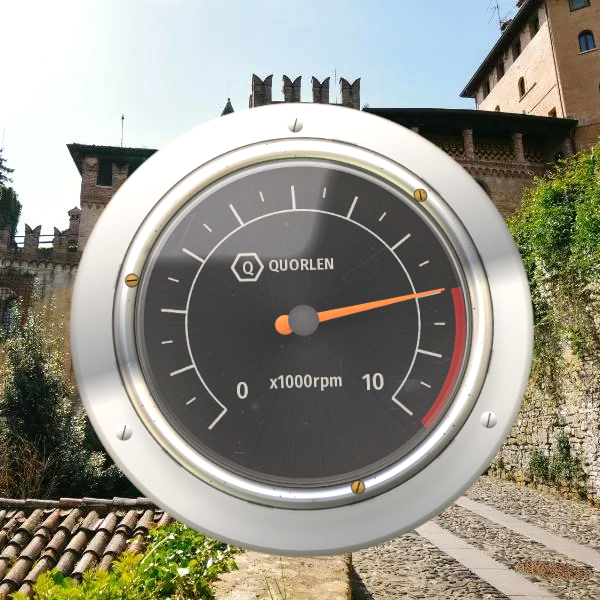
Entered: 8000; rpm
